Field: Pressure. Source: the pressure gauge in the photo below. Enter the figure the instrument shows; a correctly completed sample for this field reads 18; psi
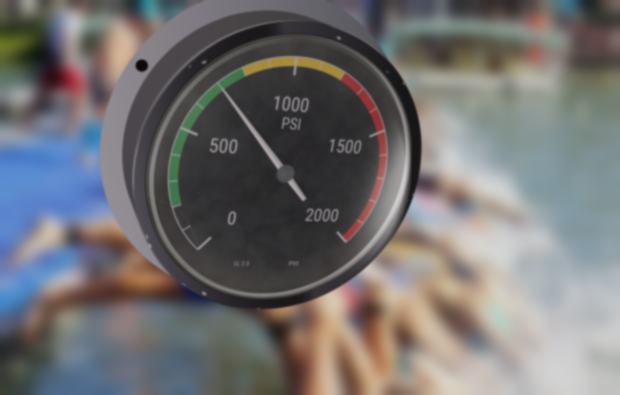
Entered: 700; psi
